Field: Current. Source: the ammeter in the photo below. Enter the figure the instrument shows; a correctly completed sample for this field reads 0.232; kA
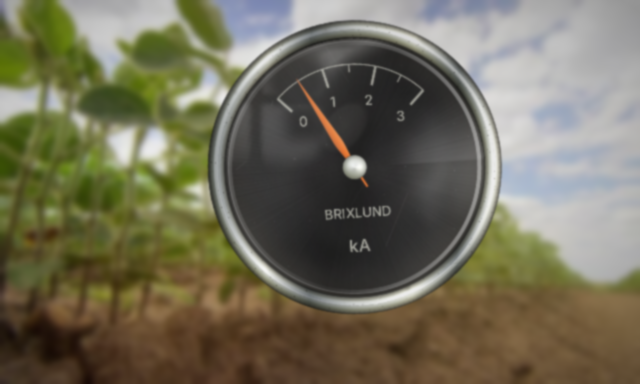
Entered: 0.5; kA
